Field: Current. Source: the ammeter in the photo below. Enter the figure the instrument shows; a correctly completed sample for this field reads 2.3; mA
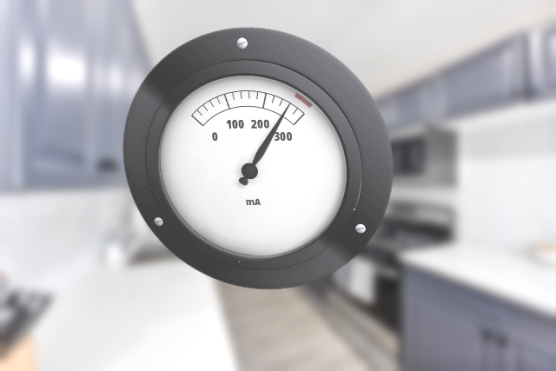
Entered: 260; mA
